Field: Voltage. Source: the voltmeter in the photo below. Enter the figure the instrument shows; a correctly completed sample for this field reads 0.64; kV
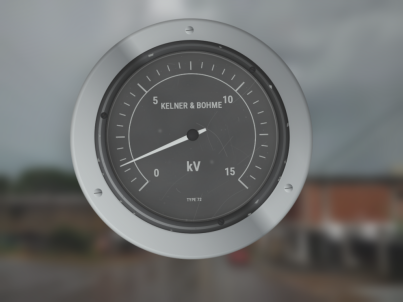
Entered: 1.25; kV
